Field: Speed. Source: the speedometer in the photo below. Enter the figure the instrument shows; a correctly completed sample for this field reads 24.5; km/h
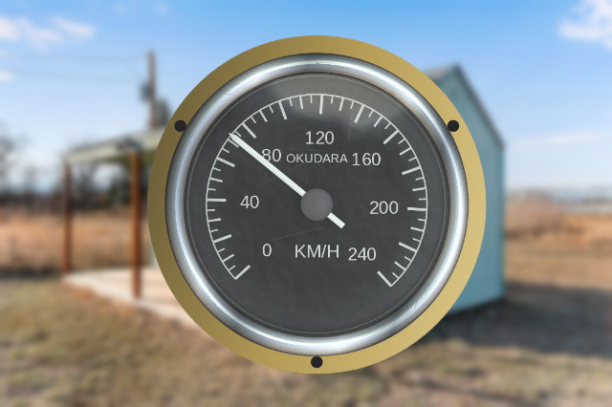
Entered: 72.5; km/h
